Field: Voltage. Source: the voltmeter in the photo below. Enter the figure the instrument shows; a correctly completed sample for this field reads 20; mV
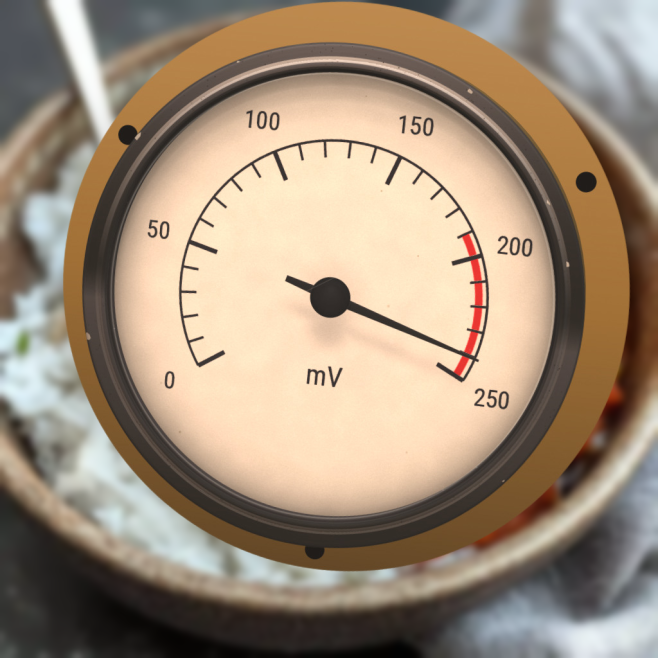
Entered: 240; mV
